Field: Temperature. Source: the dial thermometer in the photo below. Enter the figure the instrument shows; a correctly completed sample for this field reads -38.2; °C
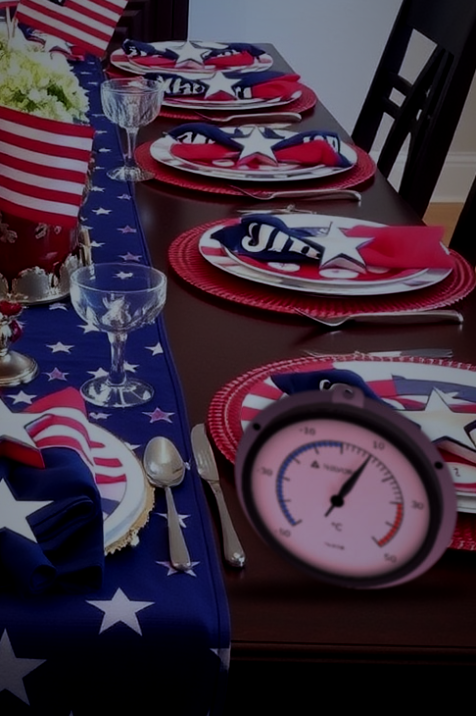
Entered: 10; °C
